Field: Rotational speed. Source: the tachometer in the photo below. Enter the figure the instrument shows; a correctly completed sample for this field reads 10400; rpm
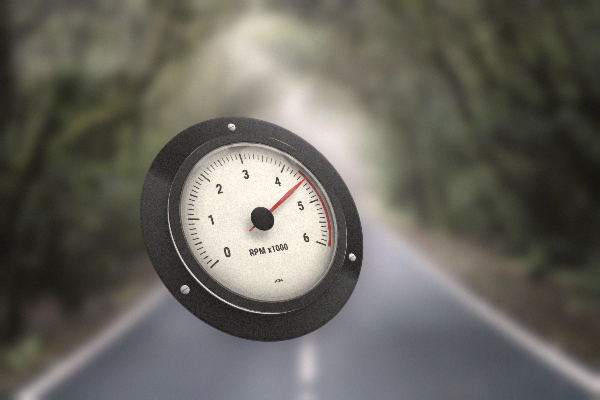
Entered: 4500; rpm
